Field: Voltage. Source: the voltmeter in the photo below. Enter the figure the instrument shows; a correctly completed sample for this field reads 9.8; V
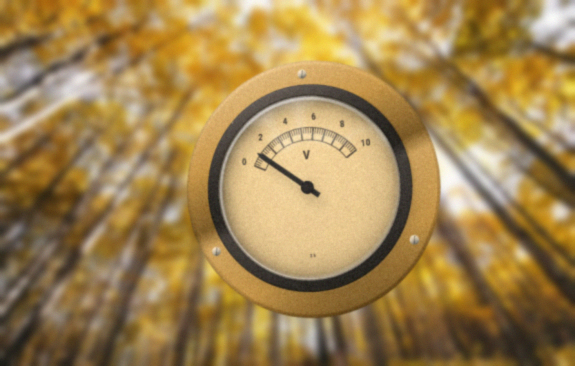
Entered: 1; V
